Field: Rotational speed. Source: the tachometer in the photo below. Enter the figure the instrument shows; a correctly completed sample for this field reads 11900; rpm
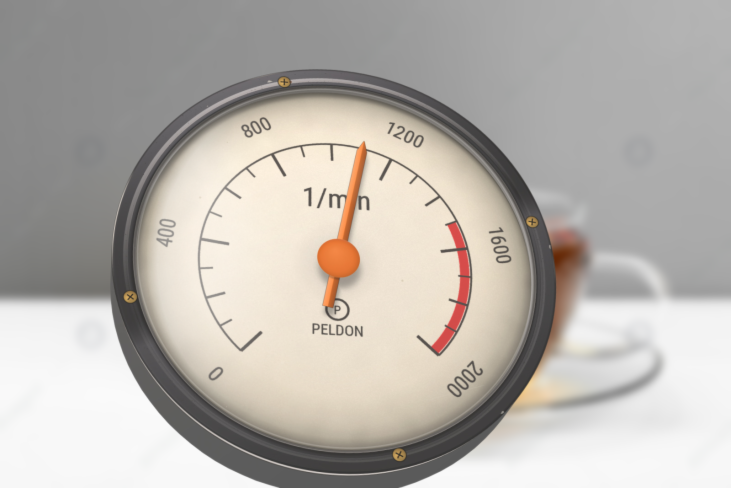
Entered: 1100; rpm
